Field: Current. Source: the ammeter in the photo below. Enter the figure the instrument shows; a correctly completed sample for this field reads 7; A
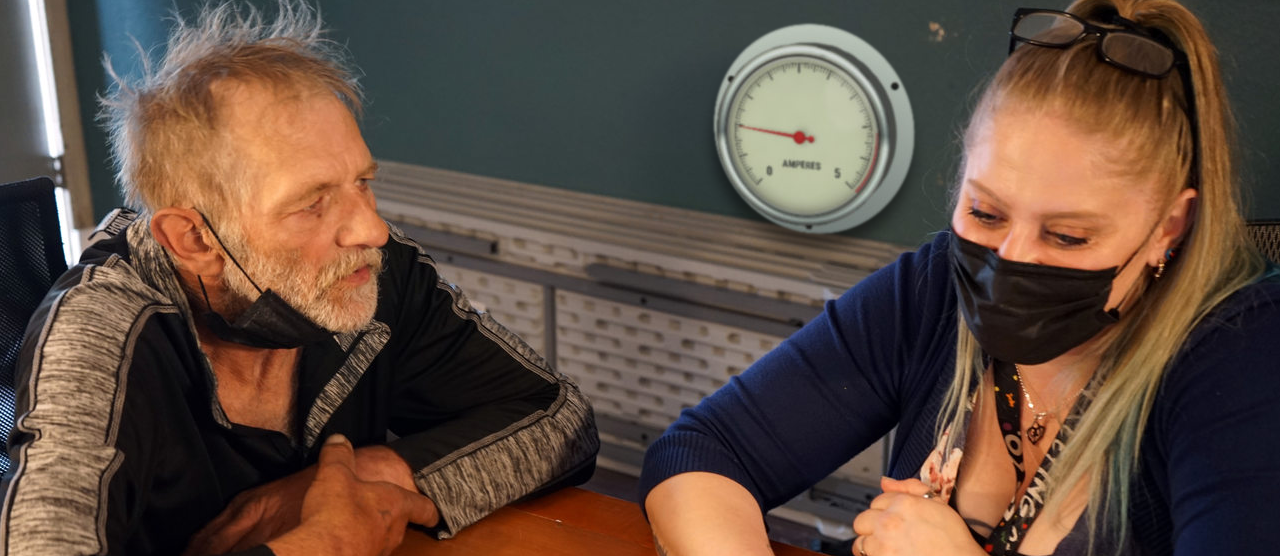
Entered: 1; A
